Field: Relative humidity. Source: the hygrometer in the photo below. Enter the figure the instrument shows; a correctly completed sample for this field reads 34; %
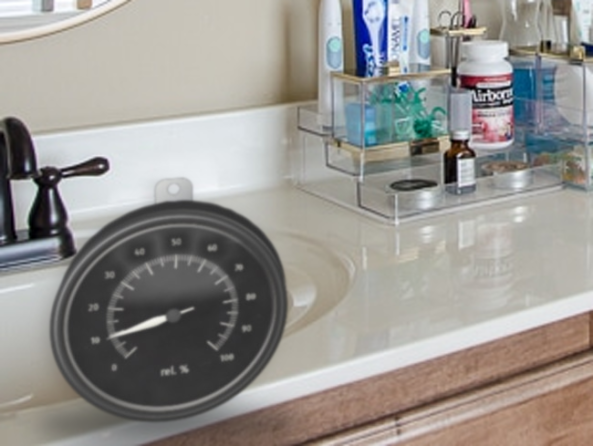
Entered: 10; %
